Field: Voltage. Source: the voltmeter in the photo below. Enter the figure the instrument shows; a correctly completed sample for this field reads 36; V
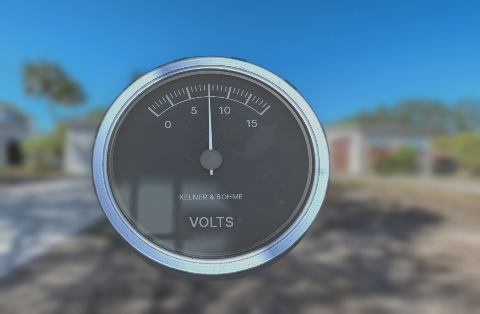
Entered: 7.5; V
